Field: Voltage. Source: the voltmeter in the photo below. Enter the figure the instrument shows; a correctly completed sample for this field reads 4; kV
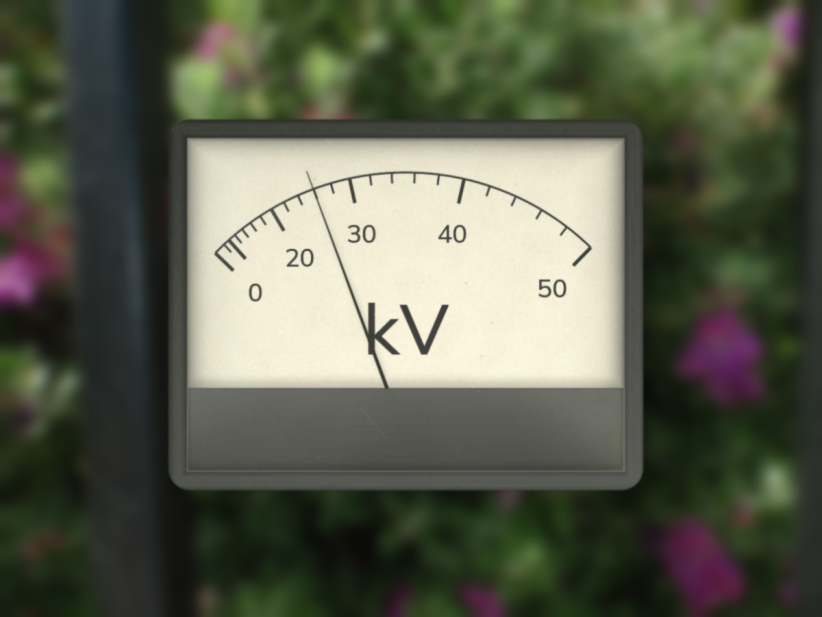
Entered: 26; kV
